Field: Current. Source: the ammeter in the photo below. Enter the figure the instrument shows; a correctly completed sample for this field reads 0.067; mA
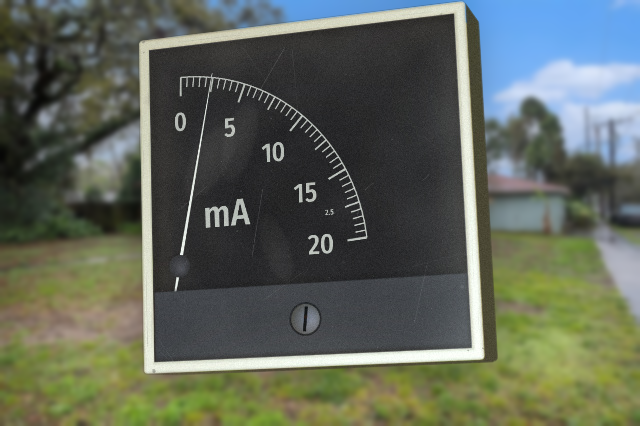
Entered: 2.5; mA
